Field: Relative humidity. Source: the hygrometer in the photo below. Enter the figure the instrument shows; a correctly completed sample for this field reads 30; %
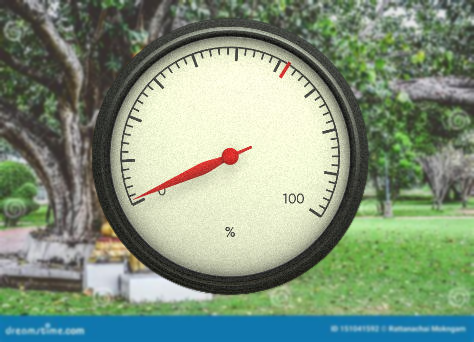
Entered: 1; %
